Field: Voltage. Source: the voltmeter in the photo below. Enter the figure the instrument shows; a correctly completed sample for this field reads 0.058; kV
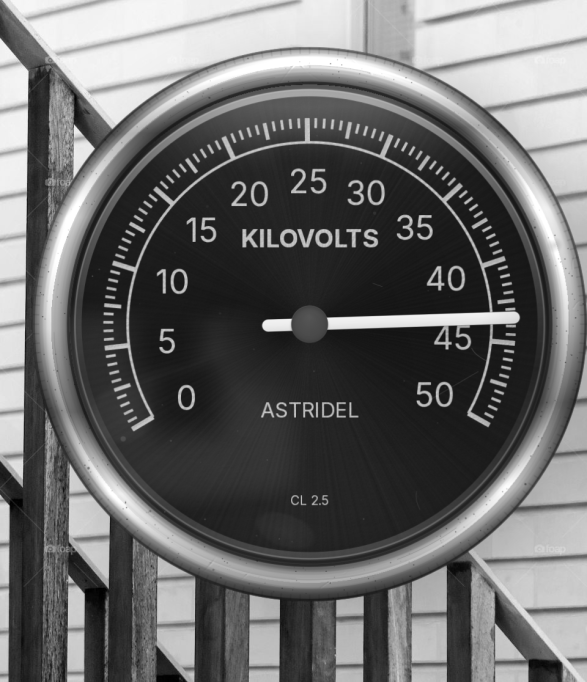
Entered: 43.5; kV
